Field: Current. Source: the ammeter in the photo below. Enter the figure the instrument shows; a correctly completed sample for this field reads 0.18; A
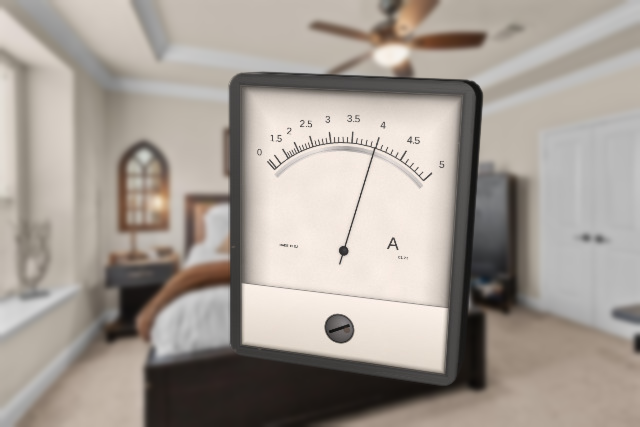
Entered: 4; A
